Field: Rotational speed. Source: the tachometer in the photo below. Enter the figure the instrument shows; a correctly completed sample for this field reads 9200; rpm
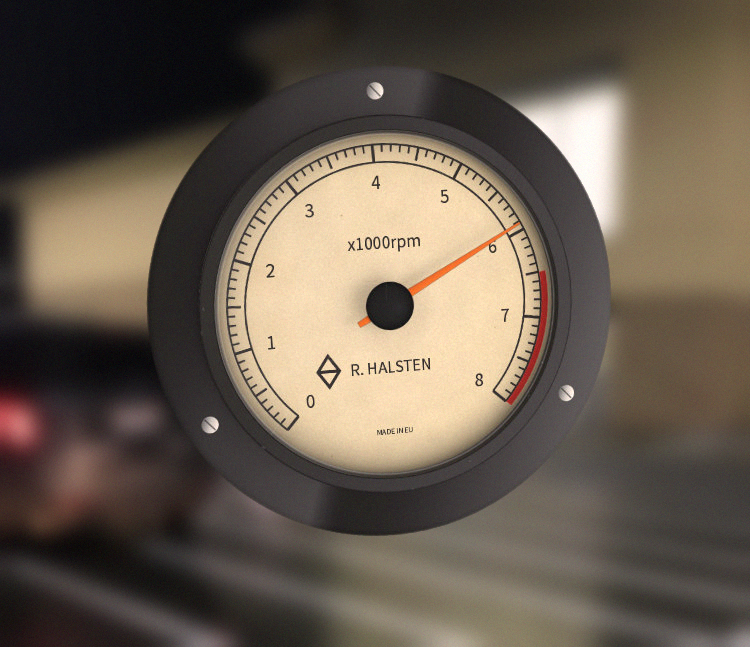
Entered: 5900; rpm
